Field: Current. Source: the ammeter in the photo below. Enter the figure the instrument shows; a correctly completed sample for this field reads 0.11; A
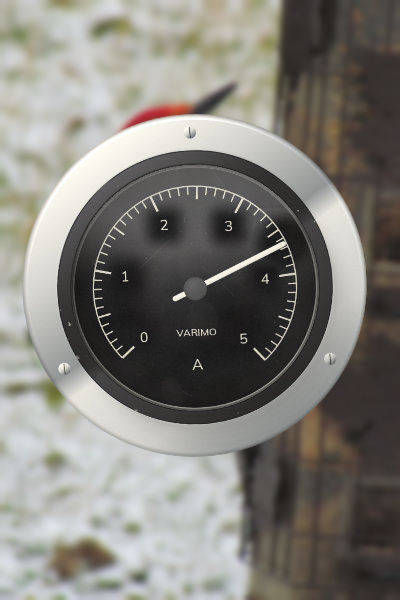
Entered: 3.65; A
